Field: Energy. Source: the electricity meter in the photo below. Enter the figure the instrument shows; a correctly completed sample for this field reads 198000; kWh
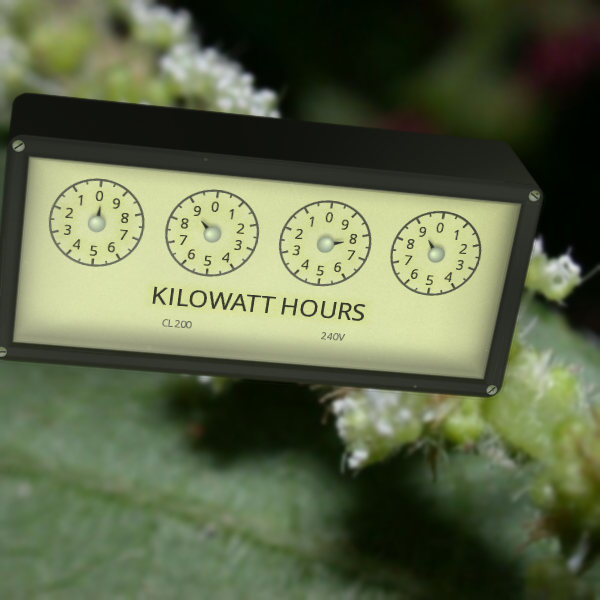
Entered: 9879; kWh
